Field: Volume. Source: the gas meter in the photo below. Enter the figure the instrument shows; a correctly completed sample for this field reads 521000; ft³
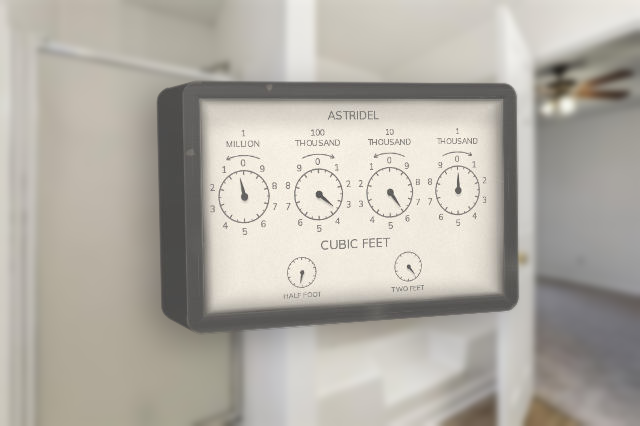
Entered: 36000; ft³
